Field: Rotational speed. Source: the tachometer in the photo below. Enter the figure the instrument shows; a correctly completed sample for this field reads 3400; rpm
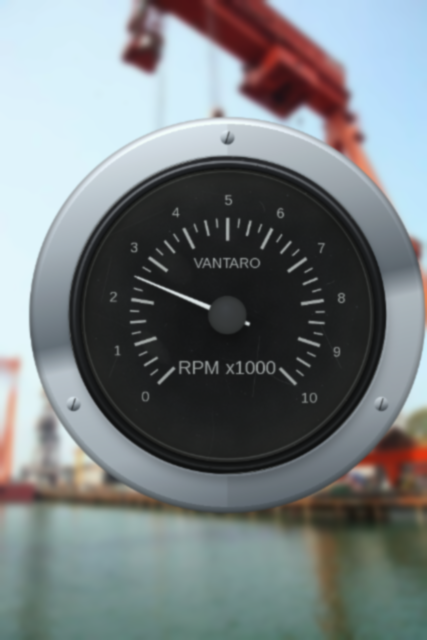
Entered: 2500; rpm
